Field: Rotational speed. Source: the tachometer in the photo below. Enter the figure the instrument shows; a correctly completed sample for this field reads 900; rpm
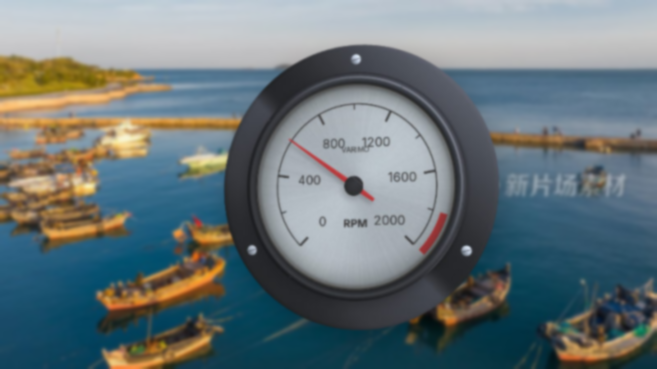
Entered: 600; rpm
